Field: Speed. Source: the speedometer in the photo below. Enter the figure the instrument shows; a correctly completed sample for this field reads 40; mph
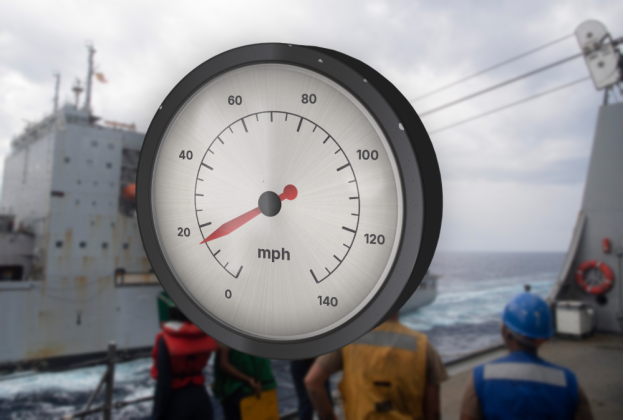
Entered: 15; mph
